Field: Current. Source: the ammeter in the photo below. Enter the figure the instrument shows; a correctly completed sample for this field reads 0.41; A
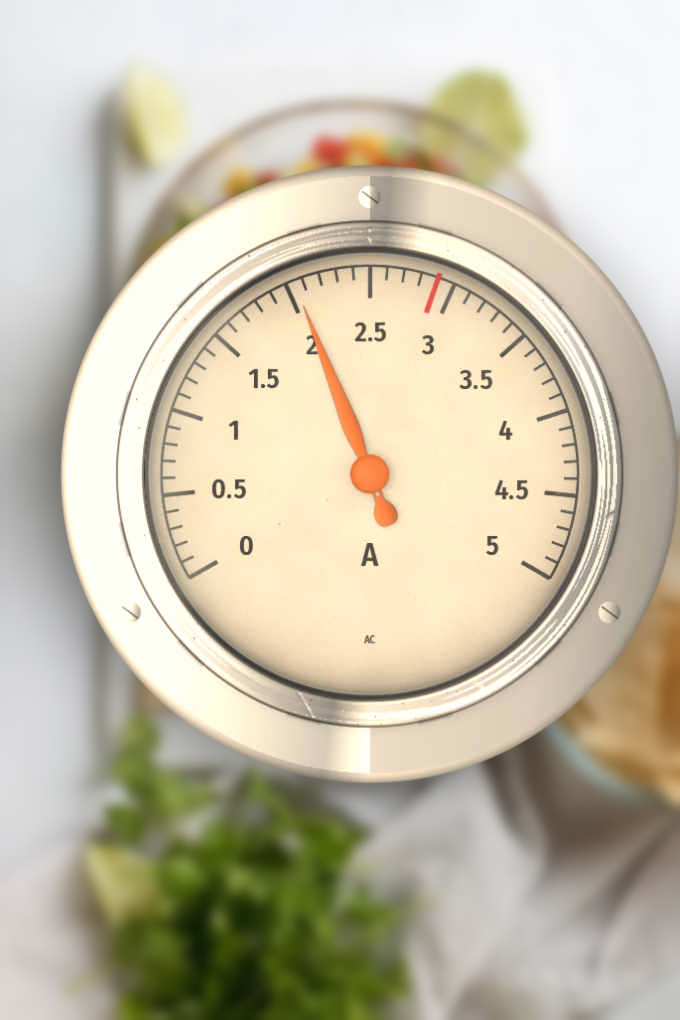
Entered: 2.05; A
